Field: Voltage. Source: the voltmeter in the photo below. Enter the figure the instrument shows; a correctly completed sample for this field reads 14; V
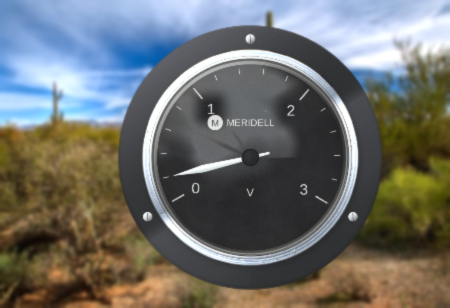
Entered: 0.2; V
